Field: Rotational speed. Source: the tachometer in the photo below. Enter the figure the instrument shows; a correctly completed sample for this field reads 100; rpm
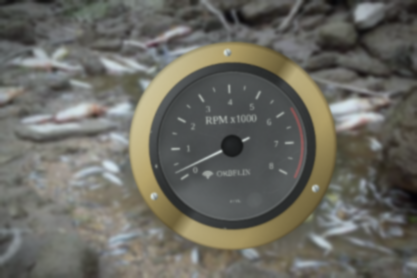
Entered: 250; rpm
